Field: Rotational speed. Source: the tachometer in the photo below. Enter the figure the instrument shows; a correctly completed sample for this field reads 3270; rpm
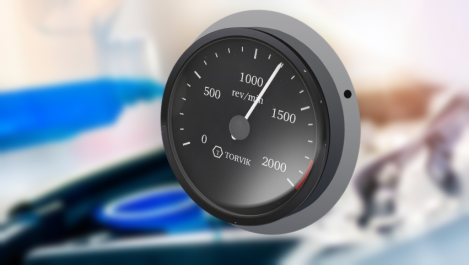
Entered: 1200; rpm
